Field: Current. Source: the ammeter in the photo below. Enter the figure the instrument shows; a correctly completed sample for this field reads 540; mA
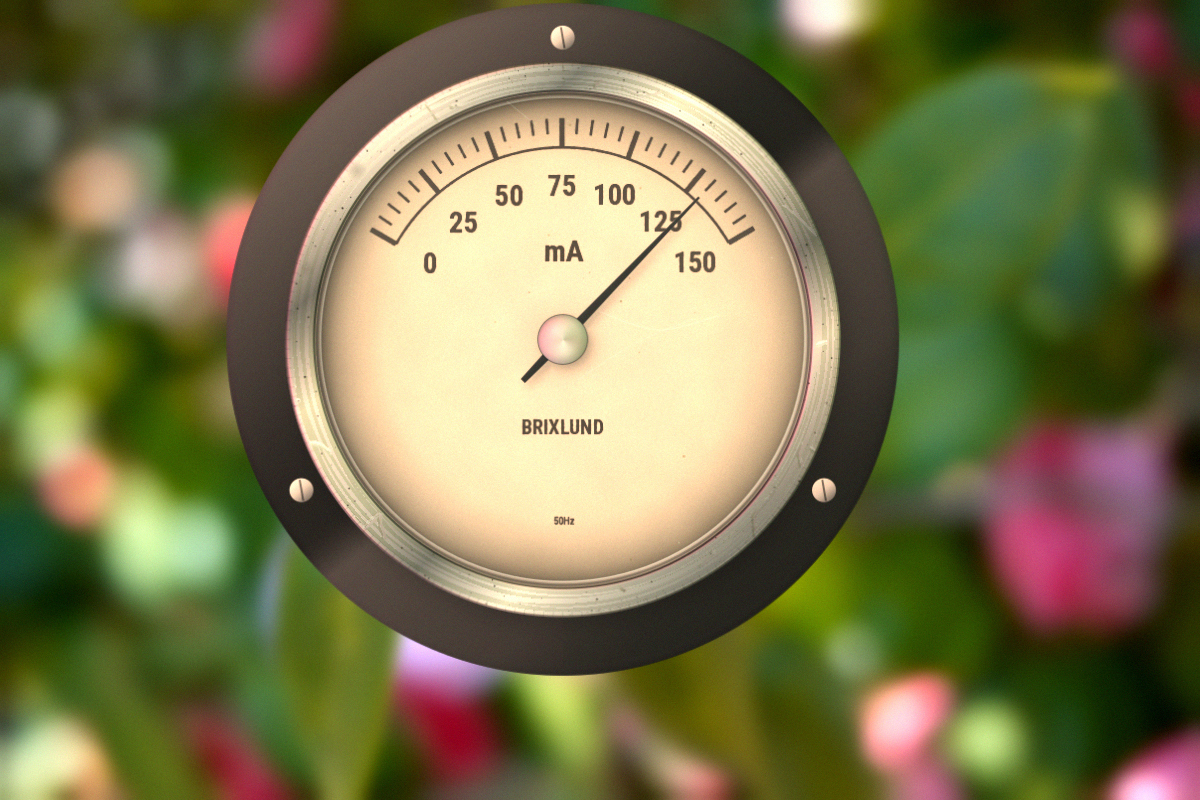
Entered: 130; mA
